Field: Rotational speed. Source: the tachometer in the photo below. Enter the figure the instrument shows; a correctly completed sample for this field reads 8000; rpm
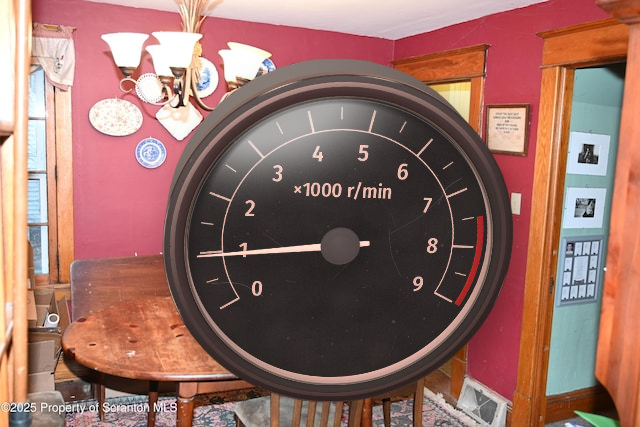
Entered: 1000; rpm
